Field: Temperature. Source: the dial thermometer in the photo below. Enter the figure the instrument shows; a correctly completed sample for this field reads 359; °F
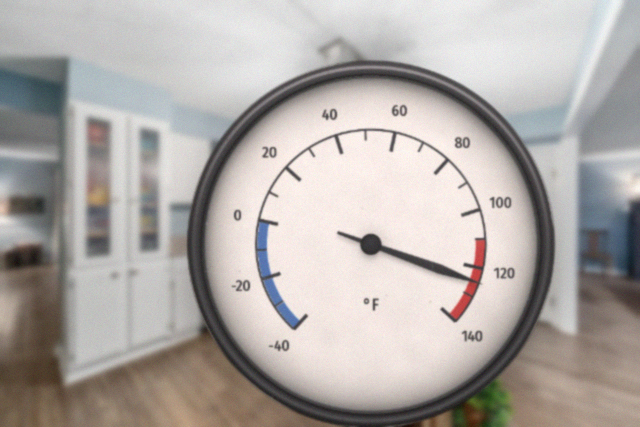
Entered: 125; °F
